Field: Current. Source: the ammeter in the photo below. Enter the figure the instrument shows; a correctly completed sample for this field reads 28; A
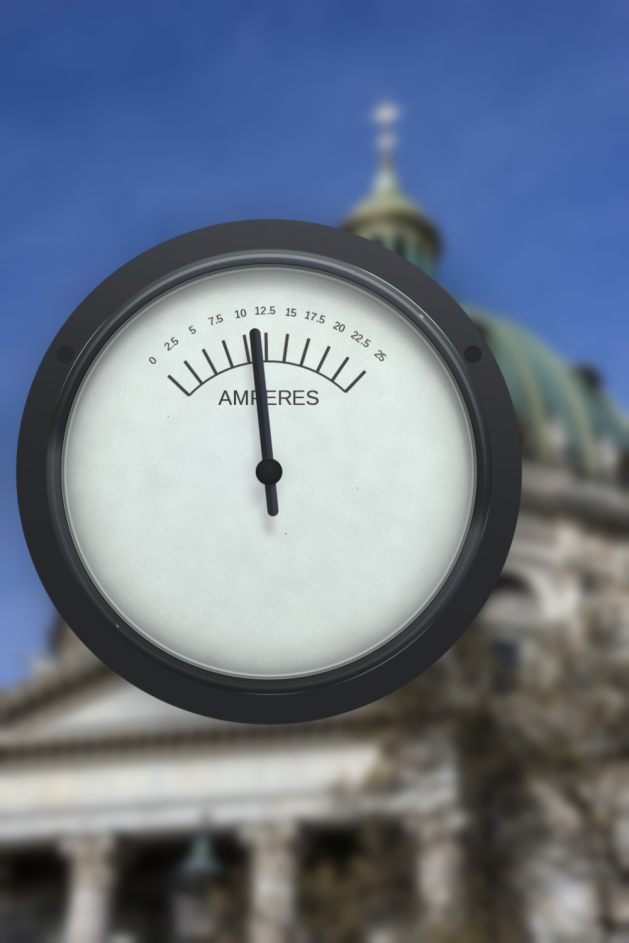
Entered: 11.25; A
